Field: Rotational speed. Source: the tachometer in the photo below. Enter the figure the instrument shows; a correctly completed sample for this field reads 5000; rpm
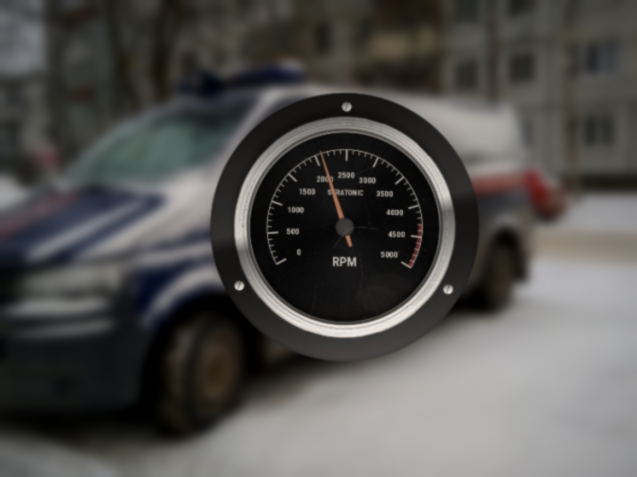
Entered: 2100; rpm
